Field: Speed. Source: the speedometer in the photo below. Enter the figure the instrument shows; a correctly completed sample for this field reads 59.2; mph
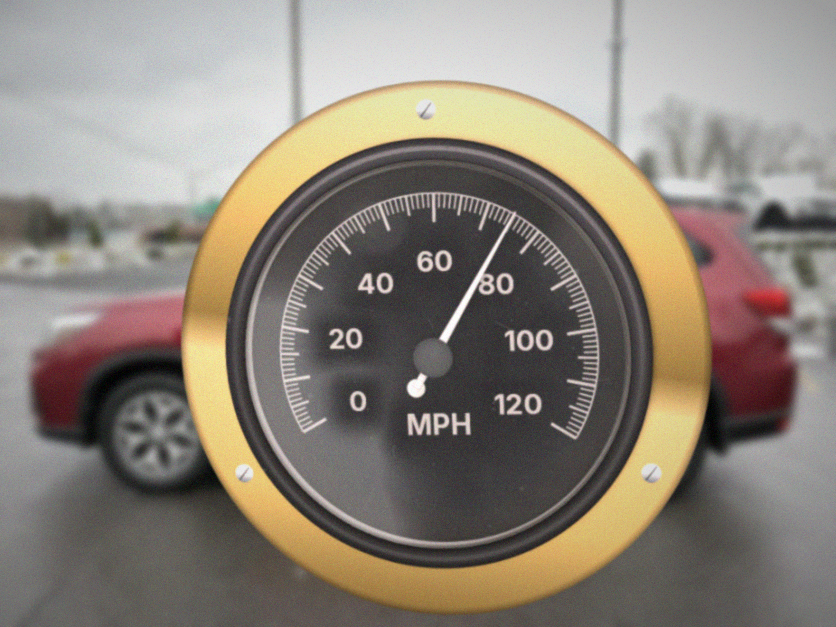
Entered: 75; mph
